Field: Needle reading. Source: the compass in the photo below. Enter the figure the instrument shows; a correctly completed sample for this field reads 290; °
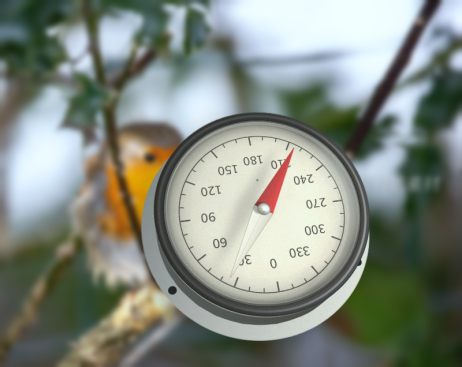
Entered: 215; °
